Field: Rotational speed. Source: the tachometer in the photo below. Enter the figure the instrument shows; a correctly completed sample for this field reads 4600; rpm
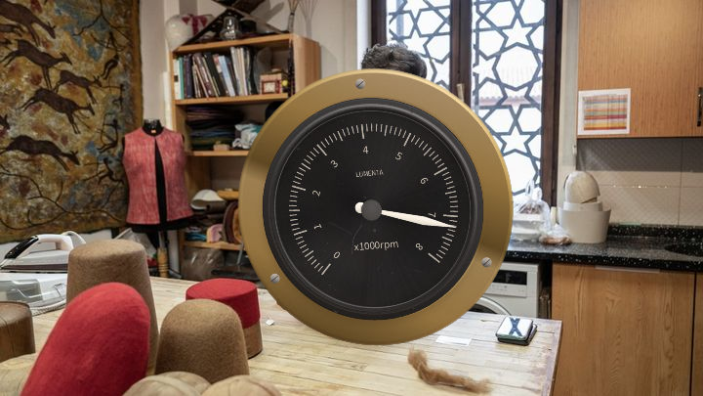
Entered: 7200; rpm
